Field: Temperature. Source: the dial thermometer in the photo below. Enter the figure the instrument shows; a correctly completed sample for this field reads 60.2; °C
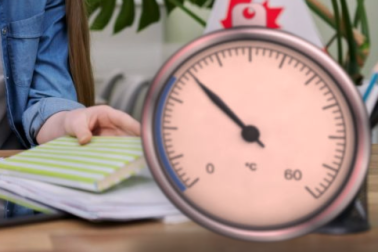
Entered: 20; °C
